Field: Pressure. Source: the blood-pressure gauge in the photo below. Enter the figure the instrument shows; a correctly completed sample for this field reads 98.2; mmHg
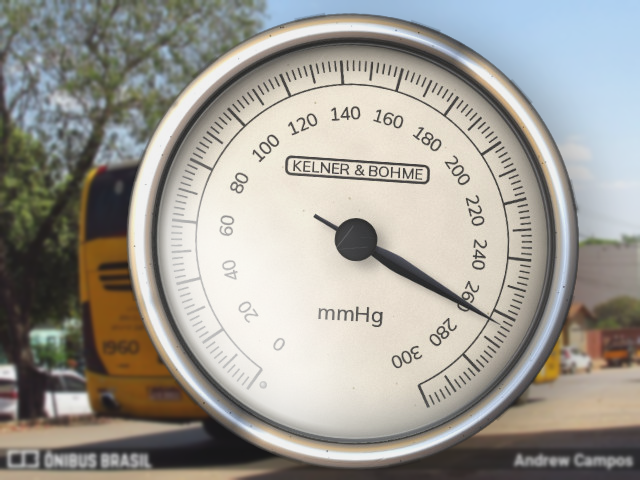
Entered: 264; mmHg
